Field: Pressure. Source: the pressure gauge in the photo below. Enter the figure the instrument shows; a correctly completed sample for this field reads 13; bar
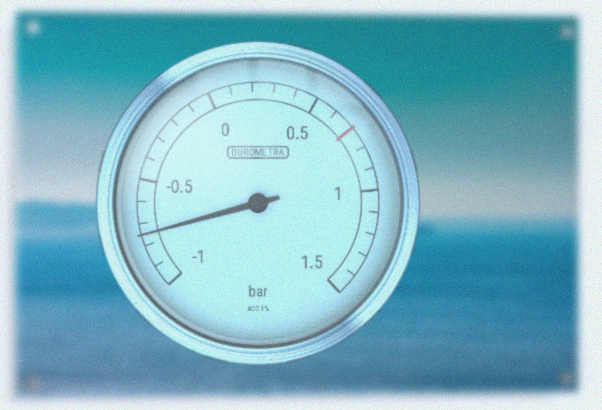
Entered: -0.75; bar
